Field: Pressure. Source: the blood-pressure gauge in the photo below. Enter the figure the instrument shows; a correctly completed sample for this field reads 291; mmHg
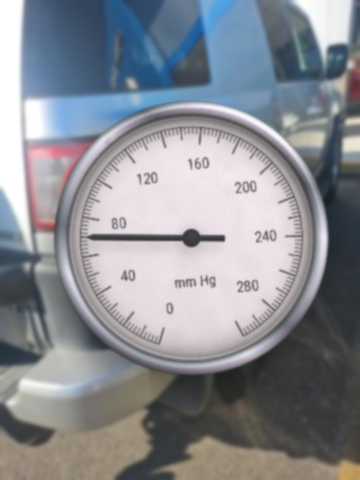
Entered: 70; mmHg
